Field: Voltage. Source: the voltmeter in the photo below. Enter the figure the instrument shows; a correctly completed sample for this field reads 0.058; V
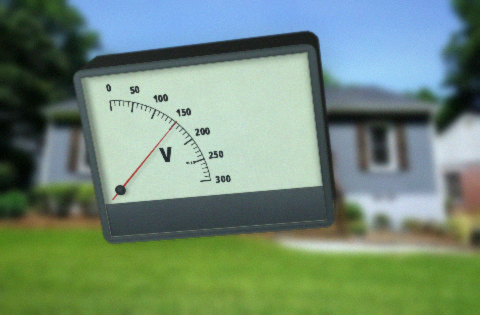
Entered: 150; V
